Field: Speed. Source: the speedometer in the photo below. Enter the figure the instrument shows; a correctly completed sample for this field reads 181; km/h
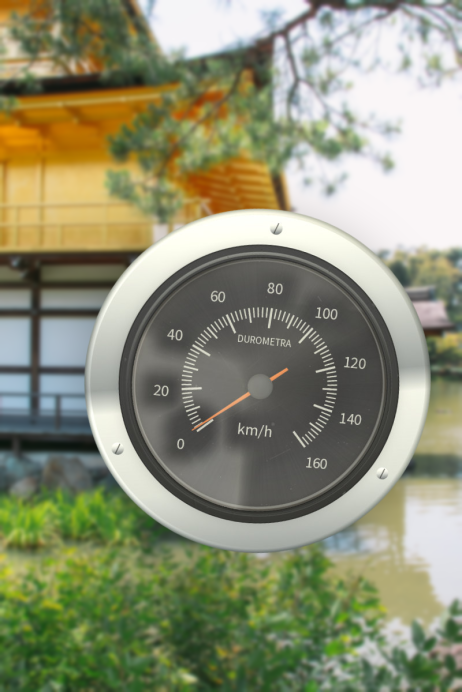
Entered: 2; km/h
